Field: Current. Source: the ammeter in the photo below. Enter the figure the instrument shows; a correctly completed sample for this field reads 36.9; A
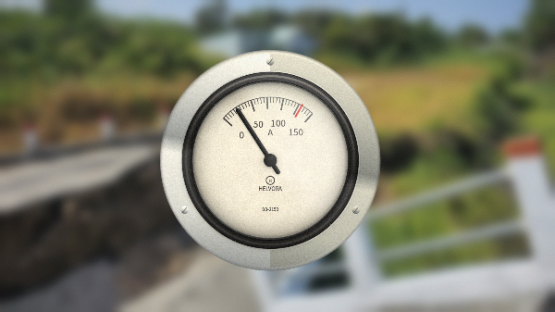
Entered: 25; A
